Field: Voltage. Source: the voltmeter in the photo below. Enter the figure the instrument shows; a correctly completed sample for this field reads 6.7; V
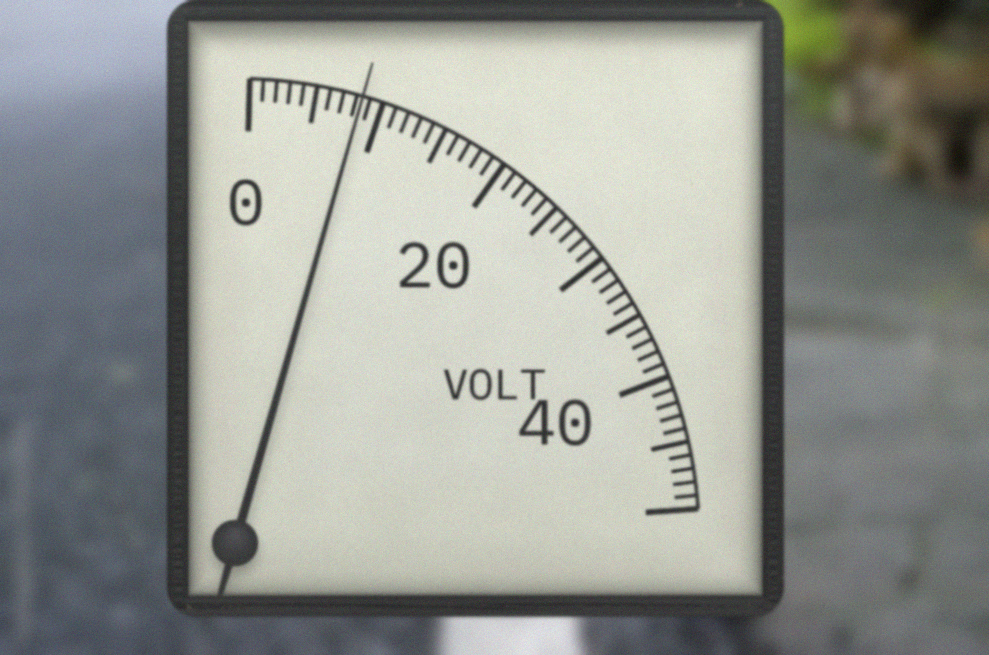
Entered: 8.5; V
